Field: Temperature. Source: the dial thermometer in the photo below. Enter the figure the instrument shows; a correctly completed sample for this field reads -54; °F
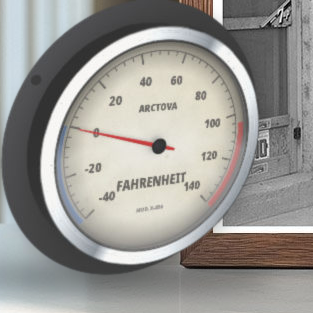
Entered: 0; °F
